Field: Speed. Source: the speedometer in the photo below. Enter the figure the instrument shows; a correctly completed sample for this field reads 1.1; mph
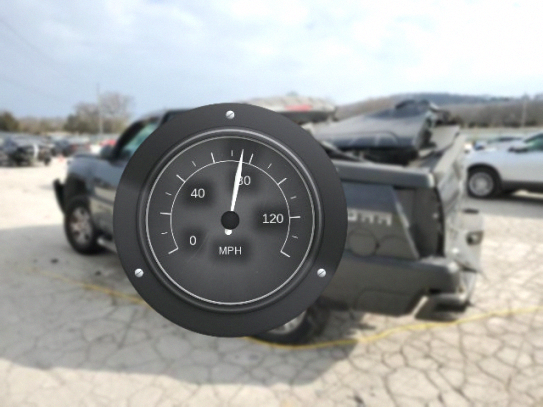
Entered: 75; mph
